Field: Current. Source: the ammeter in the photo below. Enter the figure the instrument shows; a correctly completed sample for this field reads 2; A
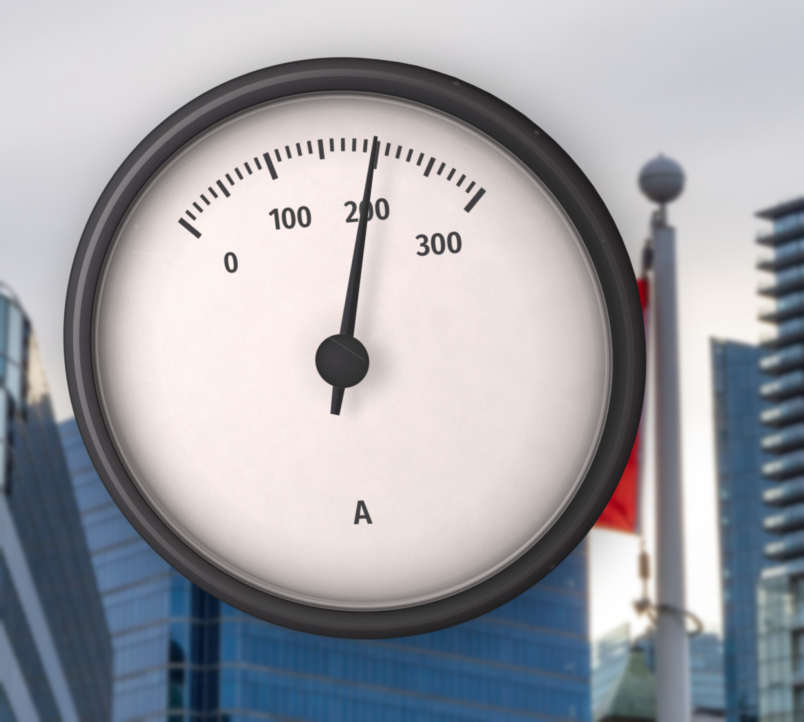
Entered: 200; A
